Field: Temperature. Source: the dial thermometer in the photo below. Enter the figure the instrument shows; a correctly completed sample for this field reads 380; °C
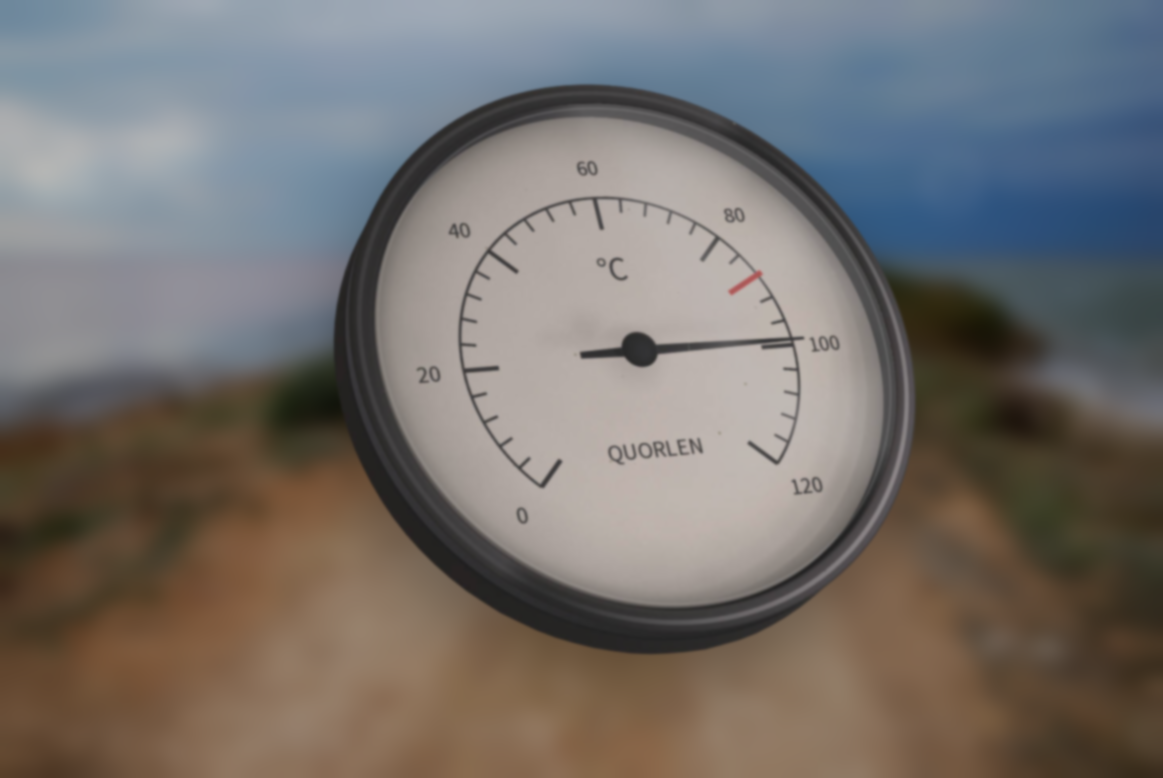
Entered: 100; °C
